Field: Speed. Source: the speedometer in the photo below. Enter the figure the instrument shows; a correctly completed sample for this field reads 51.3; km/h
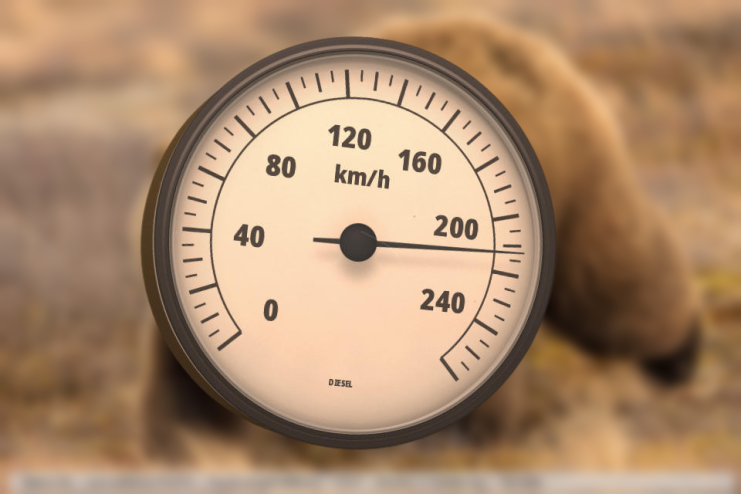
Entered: 212.5; km/h
